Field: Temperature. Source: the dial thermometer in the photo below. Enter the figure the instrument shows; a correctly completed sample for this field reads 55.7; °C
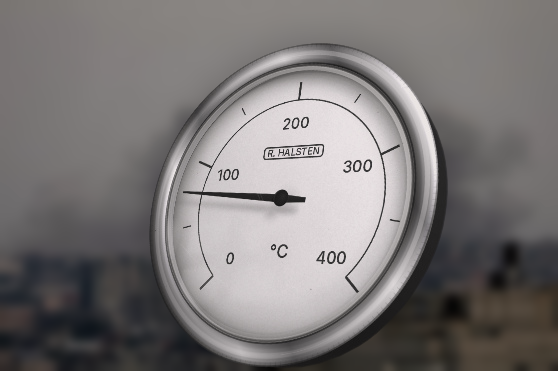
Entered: 75; °C
